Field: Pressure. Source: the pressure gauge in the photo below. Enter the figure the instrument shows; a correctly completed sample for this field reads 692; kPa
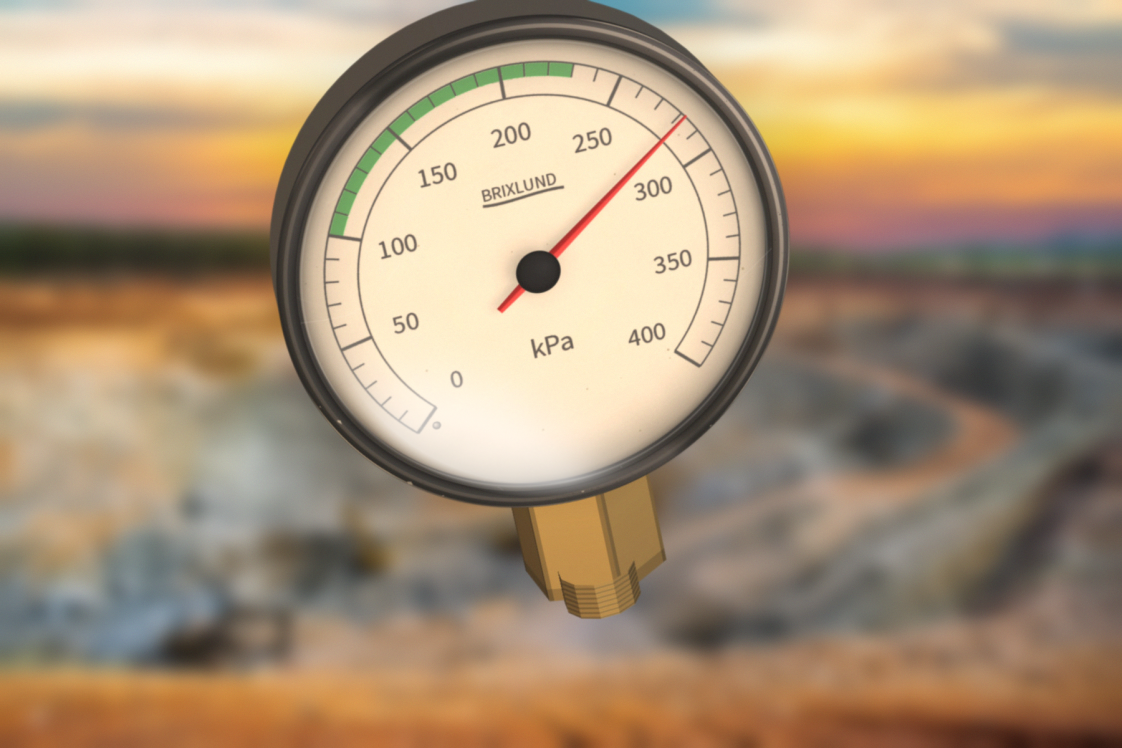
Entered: 280; kPa
